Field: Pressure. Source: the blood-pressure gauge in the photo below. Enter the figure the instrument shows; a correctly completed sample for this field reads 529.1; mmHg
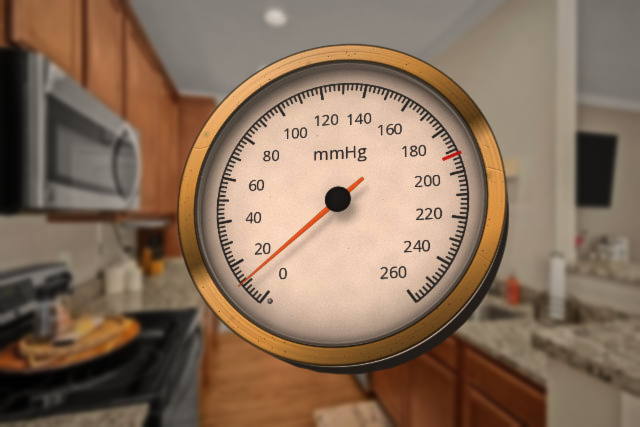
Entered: 10; mmHg
